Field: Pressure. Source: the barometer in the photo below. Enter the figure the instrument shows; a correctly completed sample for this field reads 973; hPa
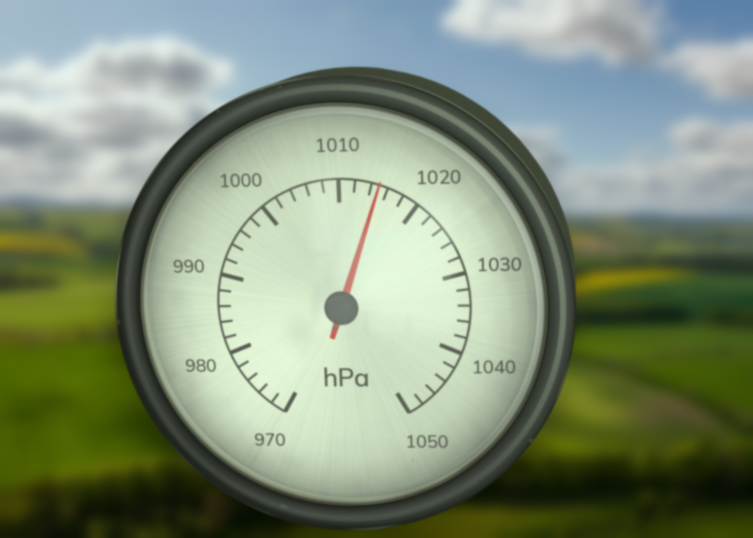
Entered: 1015; hPa
